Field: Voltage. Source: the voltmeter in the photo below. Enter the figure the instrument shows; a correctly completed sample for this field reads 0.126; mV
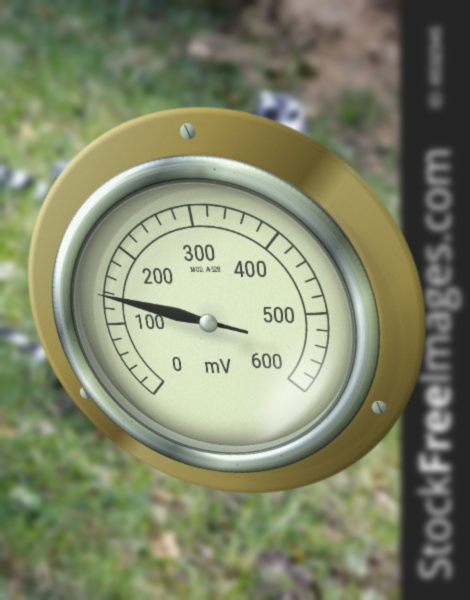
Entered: 140; mV
